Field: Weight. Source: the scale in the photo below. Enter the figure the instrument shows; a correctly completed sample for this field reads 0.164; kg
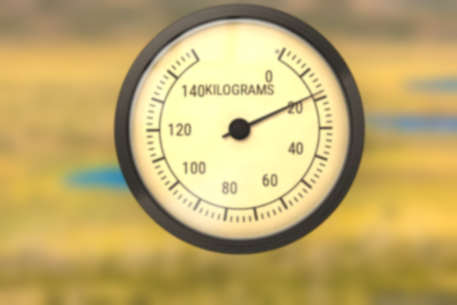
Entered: 18; kg
